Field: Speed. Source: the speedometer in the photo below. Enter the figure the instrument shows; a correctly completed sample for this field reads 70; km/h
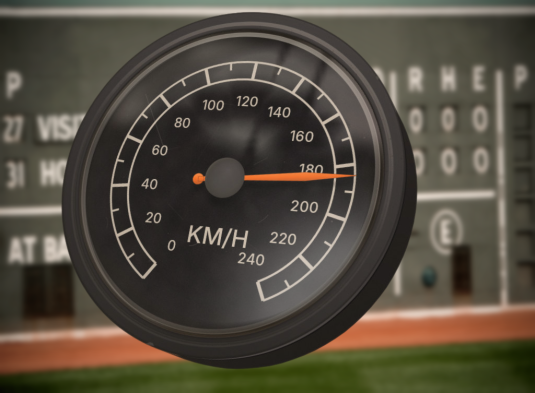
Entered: 185; km/h
